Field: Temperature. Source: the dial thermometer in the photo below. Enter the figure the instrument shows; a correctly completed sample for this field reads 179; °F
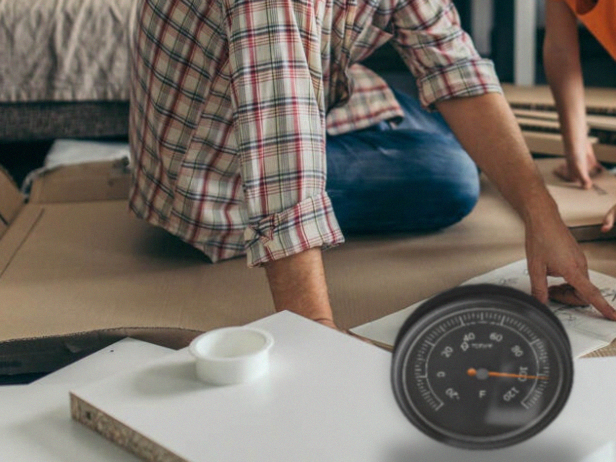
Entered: 100; °F
